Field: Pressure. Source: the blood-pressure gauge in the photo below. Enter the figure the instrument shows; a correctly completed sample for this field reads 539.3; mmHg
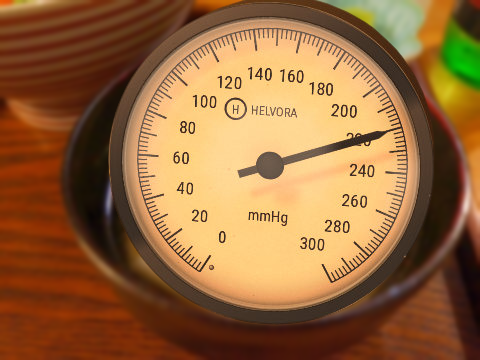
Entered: 220; mmHg
